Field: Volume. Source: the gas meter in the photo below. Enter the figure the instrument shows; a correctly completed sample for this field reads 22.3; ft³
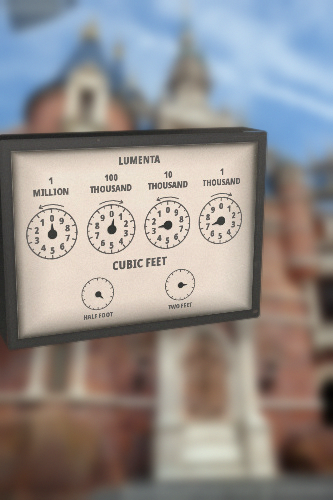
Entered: 2700; ft³
